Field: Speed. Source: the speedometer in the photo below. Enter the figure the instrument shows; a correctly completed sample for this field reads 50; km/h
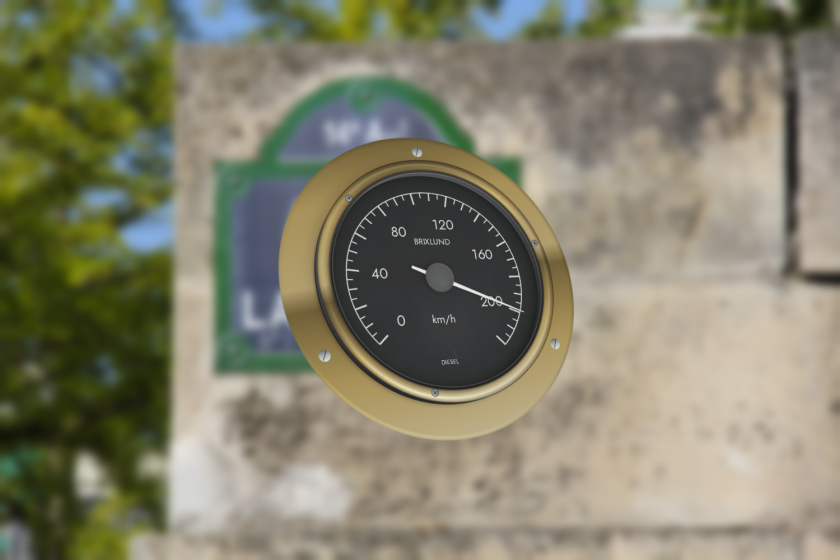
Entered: 200; km/h
